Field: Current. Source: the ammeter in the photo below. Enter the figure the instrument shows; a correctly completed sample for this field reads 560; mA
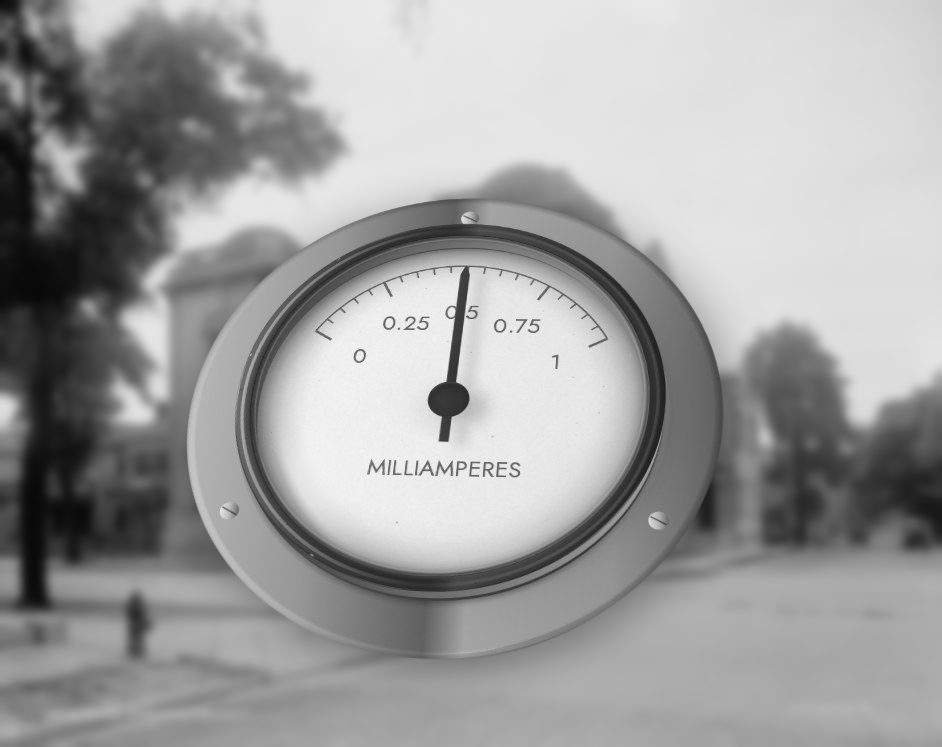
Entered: 0.5; mA
